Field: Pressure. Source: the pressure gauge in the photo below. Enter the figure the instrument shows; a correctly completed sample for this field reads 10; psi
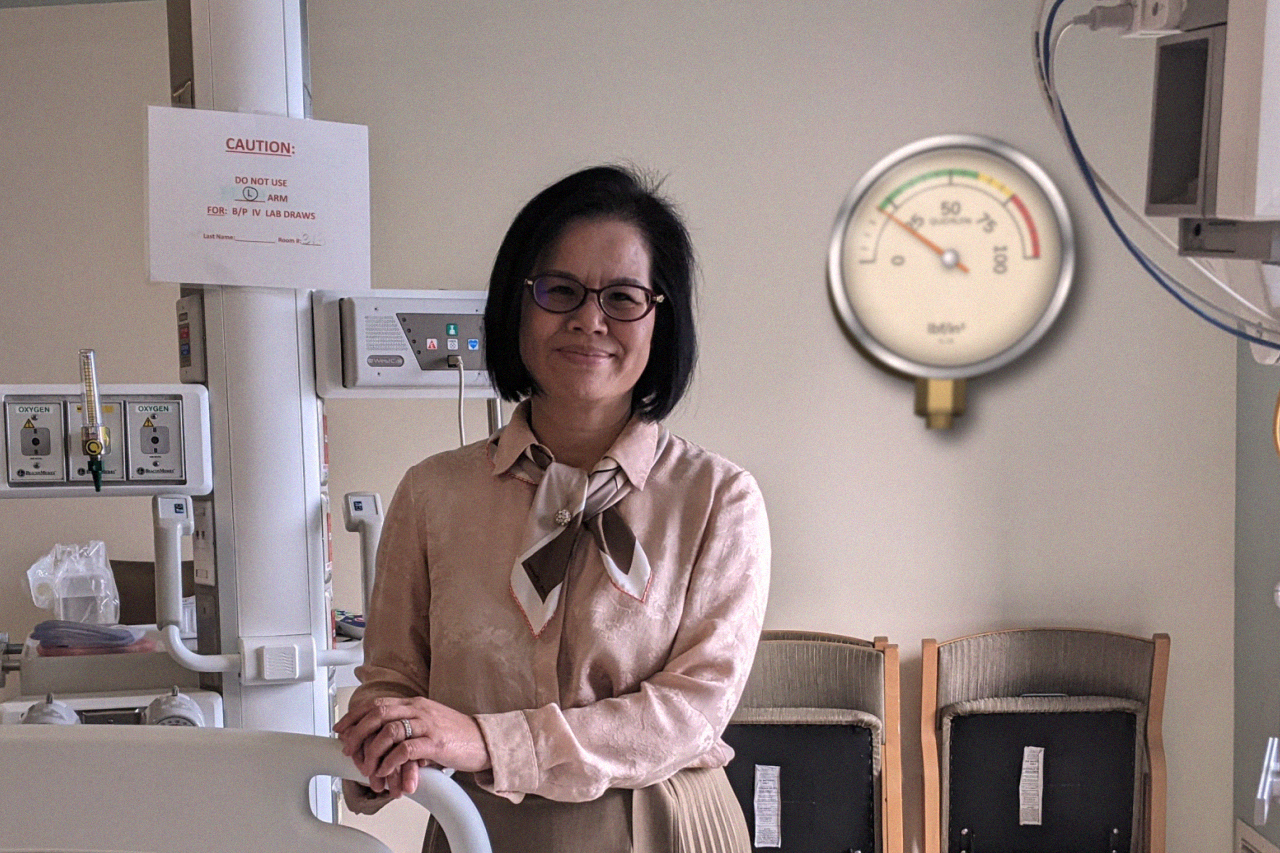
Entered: 20; psi
